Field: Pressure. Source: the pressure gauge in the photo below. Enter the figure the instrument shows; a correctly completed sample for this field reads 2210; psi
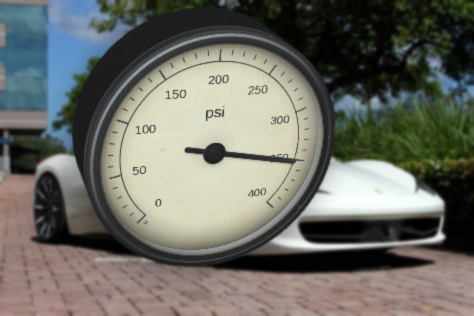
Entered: 350; psi
